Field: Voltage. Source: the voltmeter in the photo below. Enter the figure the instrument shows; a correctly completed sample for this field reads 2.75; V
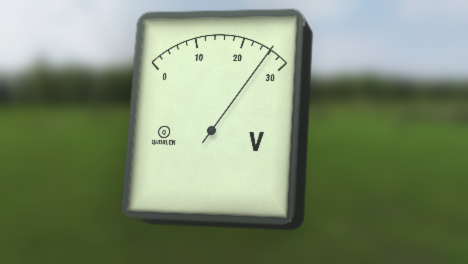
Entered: 26; V
